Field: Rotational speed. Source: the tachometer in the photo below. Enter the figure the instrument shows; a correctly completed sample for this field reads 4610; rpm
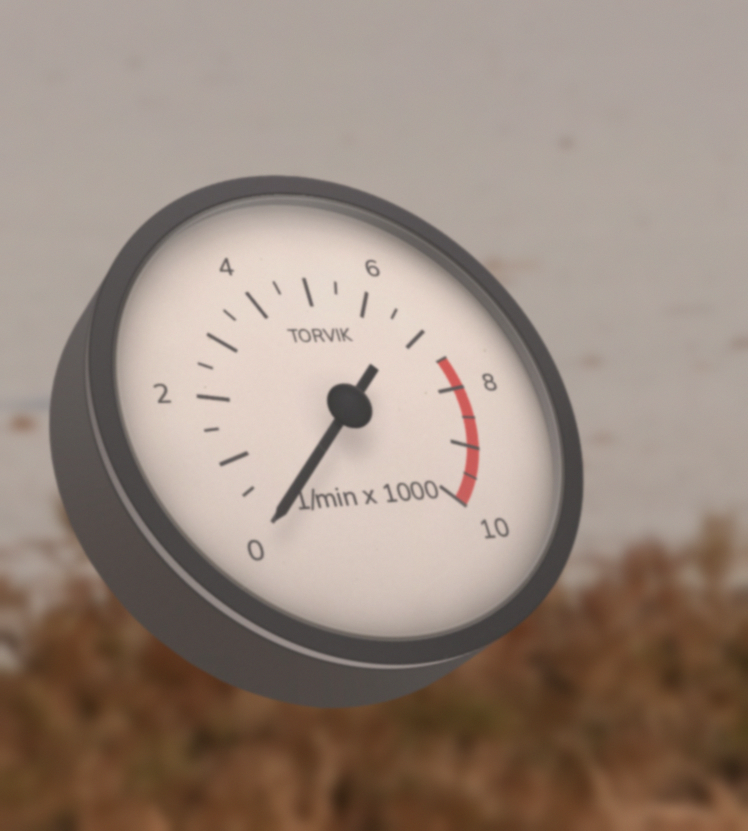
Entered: 0; rpm
